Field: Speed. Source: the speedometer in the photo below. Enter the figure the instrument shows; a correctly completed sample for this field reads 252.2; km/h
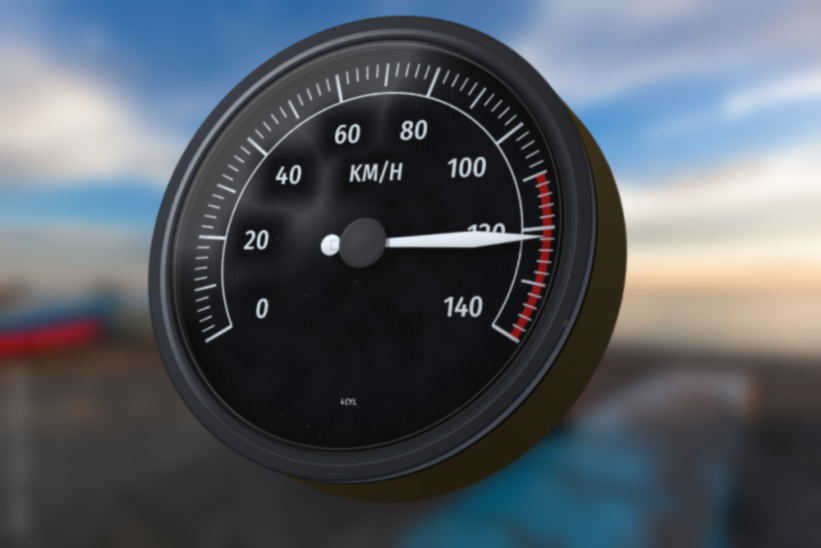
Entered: 122; km/h
